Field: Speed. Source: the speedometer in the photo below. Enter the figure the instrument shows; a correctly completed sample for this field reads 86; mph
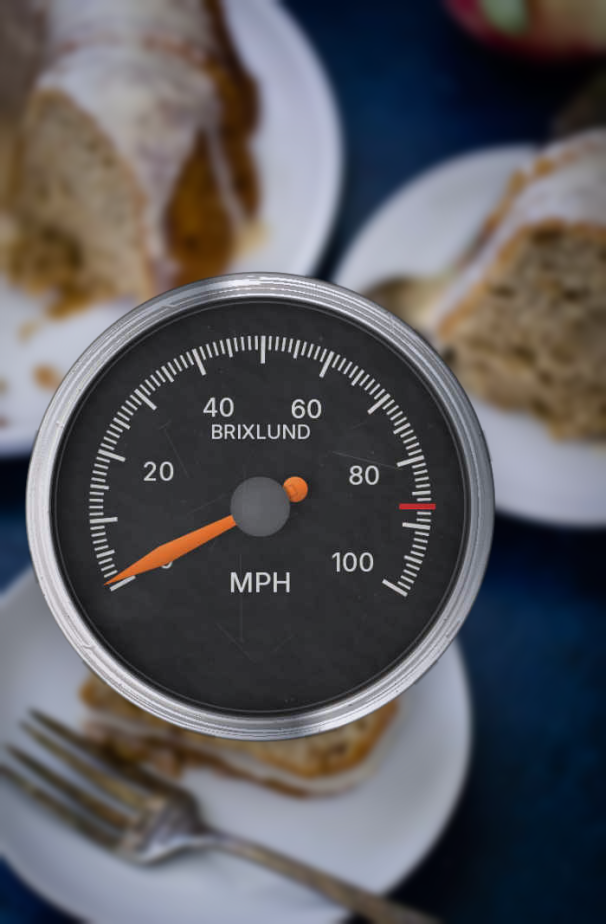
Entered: 1; mph
